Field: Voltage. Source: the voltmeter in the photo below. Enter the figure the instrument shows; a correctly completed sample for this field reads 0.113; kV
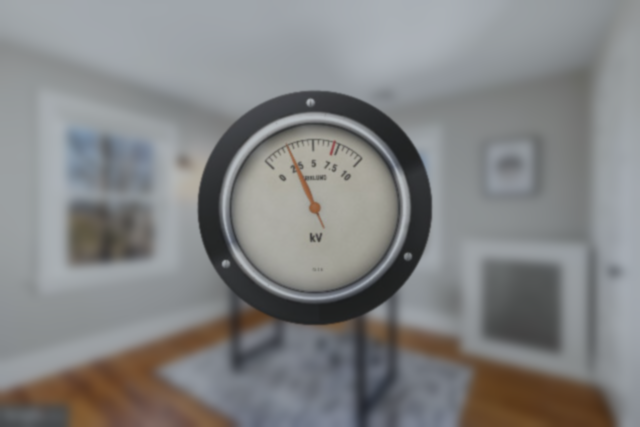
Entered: 2.5; kV
